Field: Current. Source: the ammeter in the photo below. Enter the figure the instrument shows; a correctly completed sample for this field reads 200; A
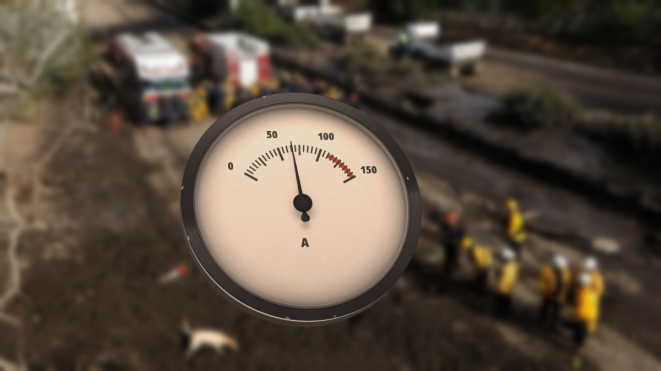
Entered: 65; A
